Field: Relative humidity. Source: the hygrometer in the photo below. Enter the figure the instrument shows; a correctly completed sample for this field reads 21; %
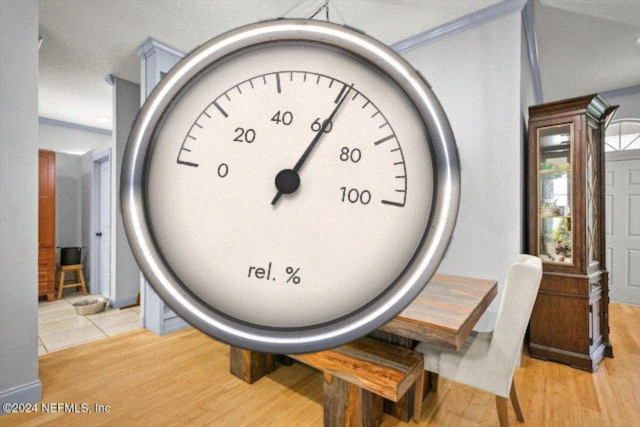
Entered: 62; %
